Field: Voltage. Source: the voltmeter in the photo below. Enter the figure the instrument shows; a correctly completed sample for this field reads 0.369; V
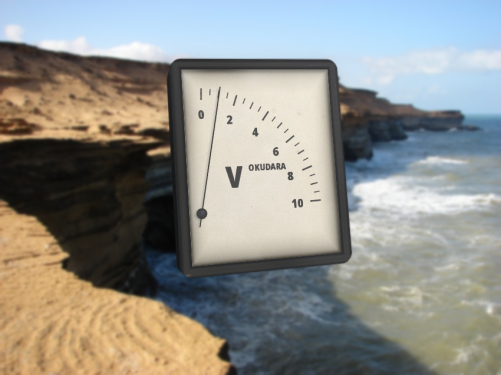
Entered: 1; V
